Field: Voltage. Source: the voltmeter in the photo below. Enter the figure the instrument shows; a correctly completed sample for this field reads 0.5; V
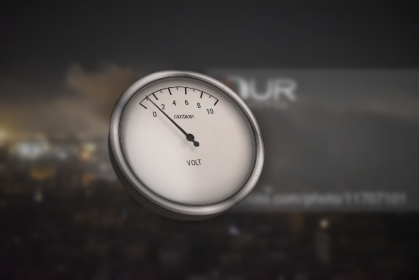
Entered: 1; V
